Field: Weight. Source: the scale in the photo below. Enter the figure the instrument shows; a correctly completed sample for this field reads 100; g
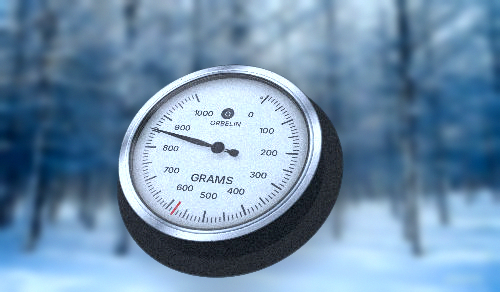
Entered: 850; g
